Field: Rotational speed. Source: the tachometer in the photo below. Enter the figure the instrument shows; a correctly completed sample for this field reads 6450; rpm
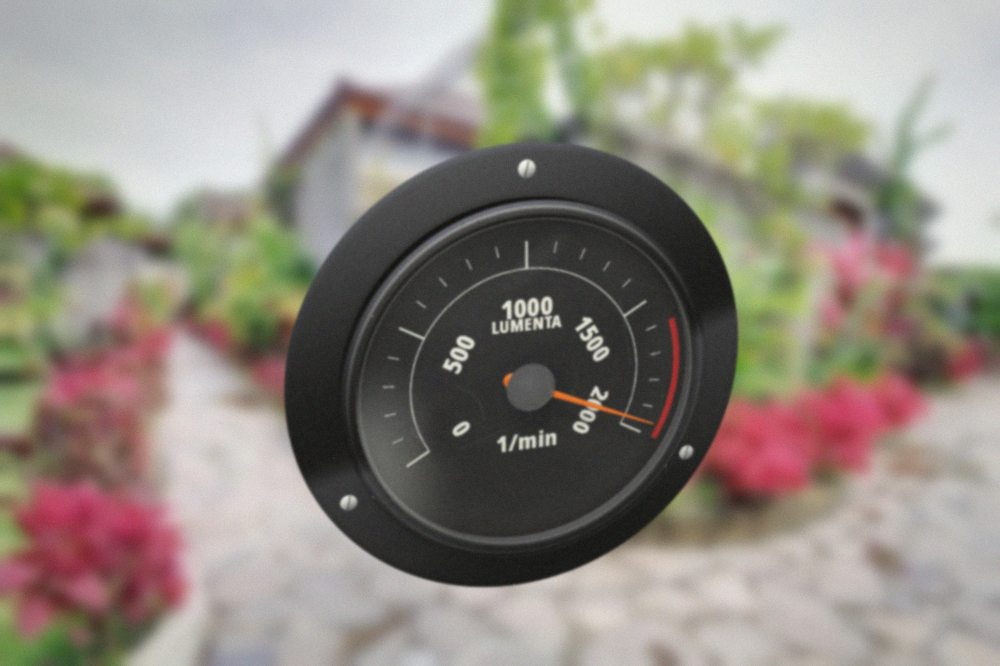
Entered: 1950; rpm
